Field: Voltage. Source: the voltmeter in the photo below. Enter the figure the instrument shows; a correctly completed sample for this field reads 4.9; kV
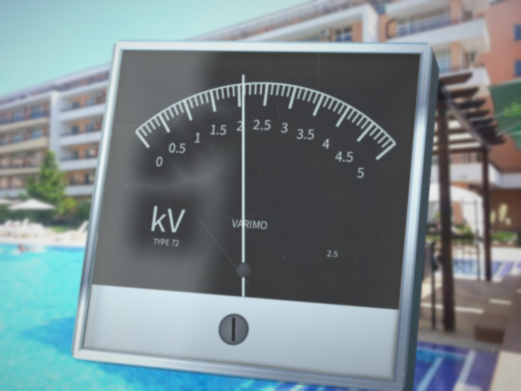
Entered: 2.1; kV
